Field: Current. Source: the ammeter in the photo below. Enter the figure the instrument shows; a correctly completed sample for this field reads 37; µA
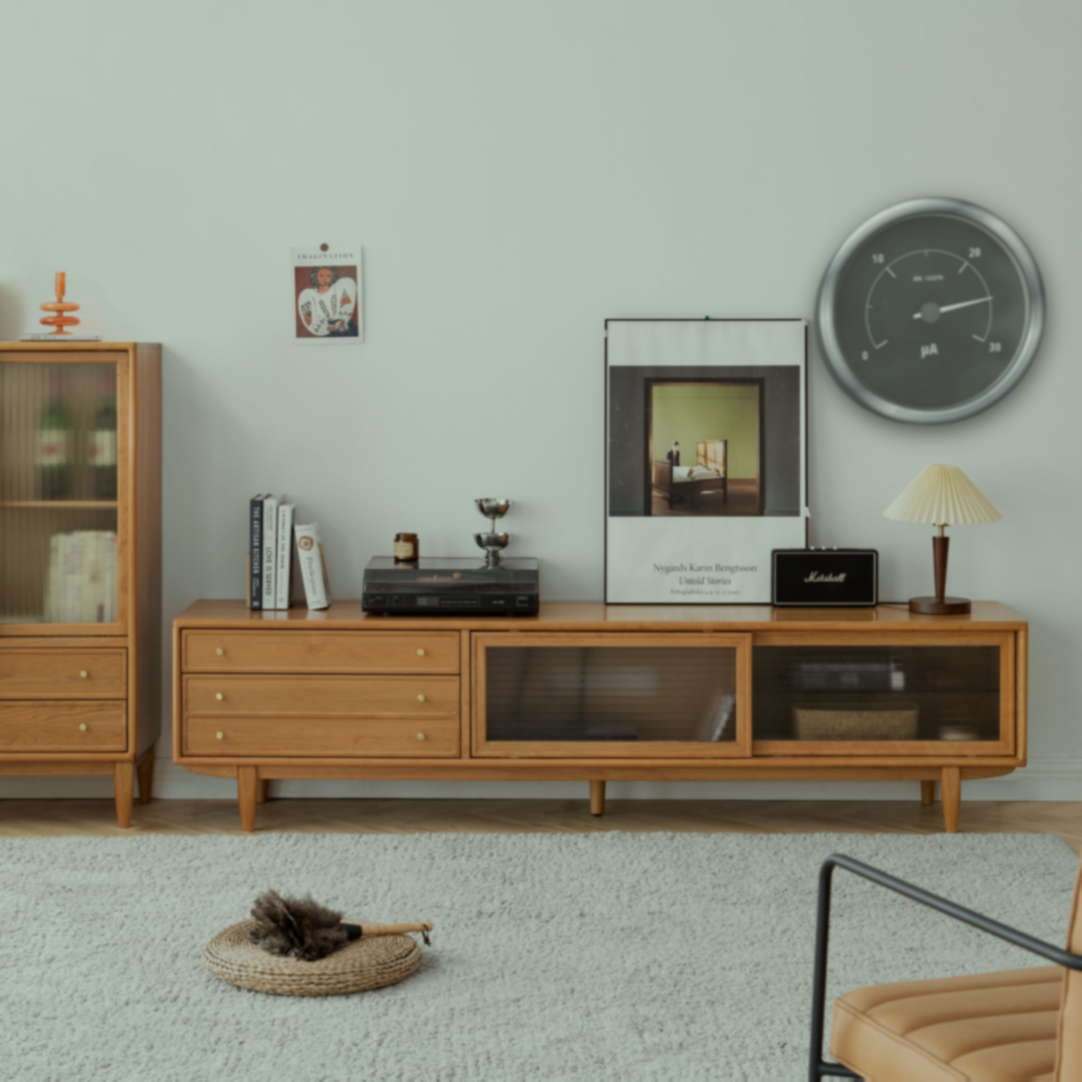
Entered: 25; µA
